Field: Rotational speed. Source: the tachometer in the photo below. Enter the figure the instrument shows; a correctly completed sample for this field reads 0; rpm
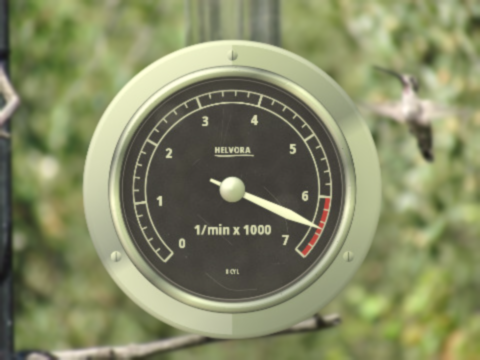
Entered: 6500; rpm
